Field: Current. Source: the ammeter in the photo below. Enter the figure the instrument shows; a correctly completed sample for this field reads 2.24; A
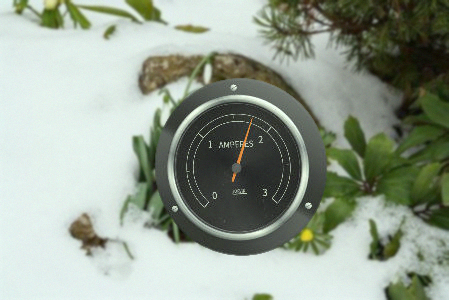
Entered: 1.75; A
